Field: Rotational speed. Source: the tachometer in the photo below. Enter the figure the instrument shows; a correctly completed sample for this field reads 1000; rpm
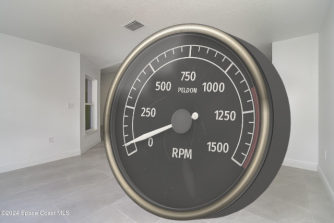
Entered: 50; rpm
